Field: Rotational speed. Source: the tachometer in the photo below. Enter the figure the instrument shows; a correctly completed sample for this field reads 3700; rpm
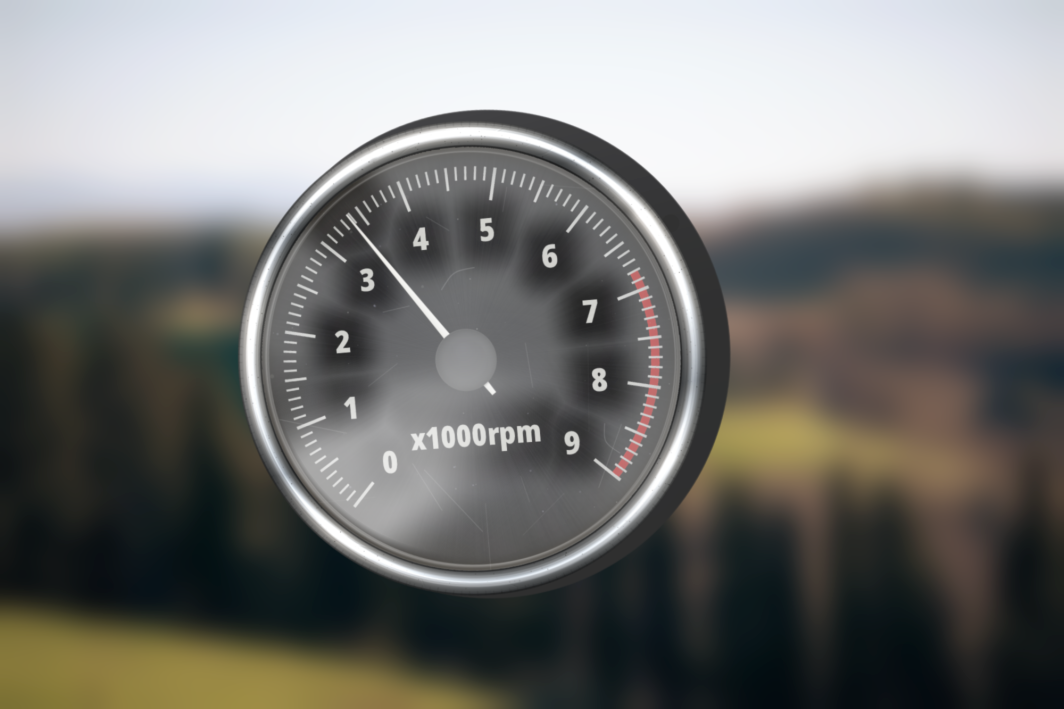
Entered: 3400; rpm
